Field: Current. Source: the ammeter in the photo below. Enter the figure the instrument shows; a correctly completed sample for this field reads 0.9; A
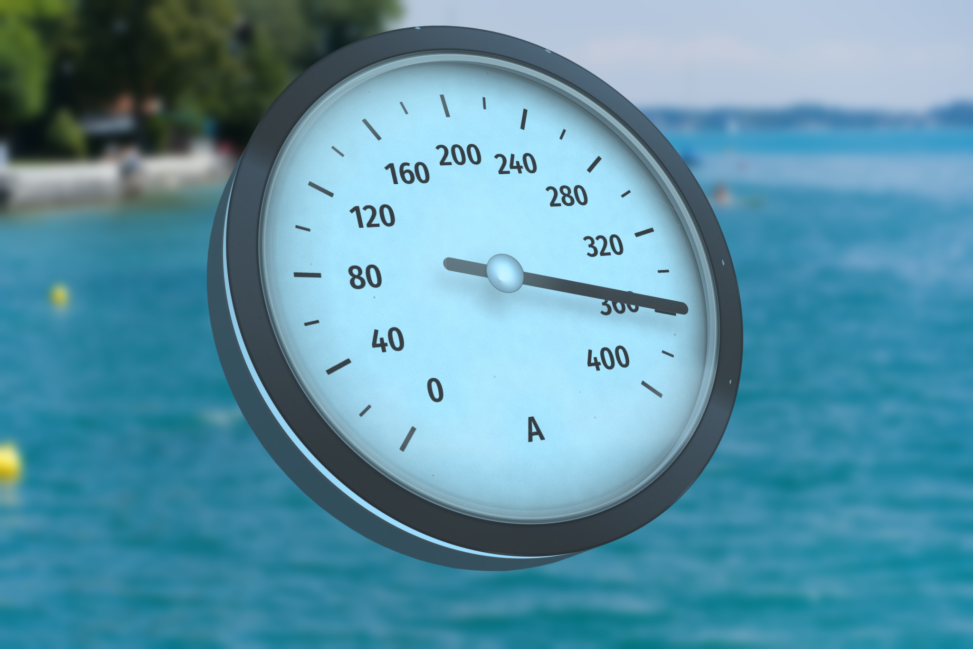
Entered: 360; A
